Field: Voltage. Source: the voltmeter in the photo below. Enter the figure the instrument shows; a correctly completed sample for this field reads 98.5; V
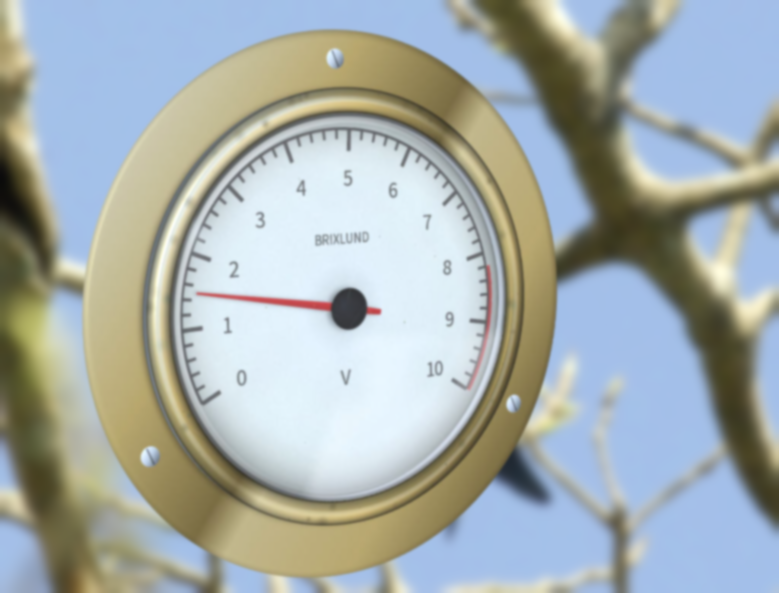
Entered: 1.5; V
